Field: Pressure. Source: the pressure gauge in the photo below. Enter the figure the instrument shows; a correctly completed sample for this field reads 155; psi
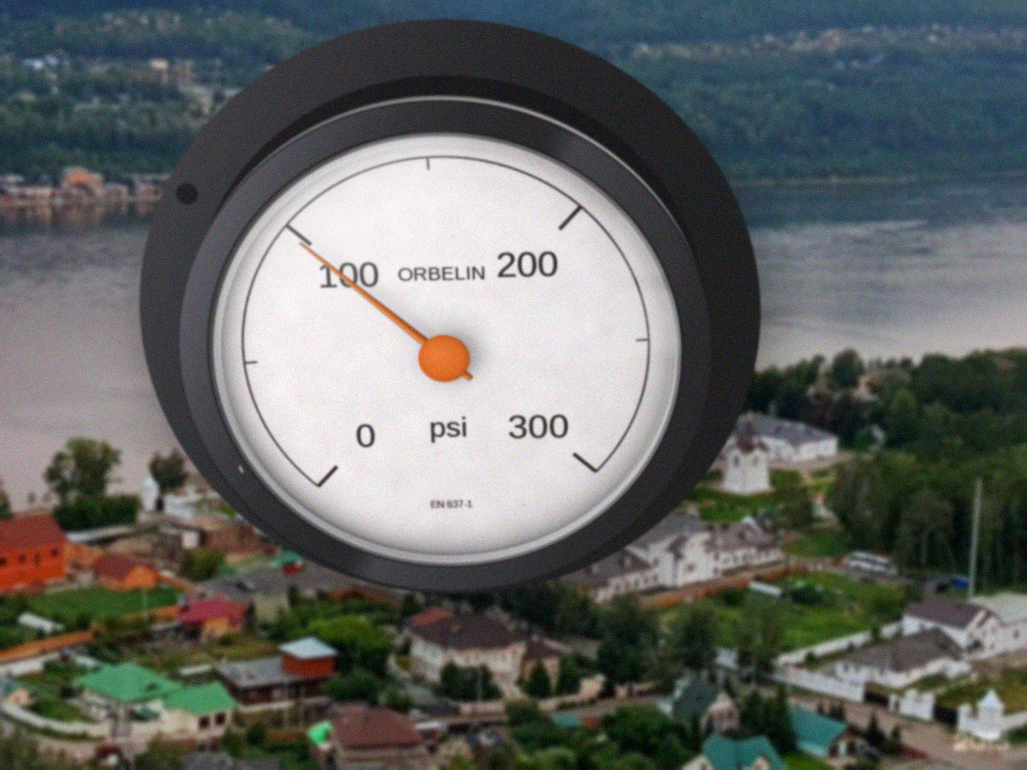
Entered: 100; psi
